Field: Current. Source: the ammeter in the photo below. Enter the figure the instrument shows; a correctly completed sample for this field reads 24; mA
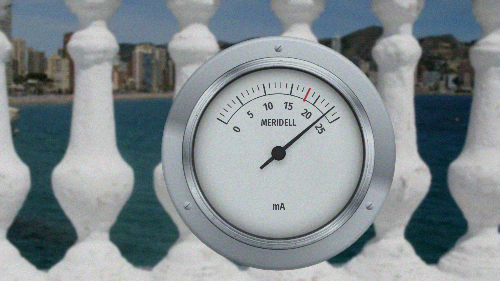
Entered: 23; mA
